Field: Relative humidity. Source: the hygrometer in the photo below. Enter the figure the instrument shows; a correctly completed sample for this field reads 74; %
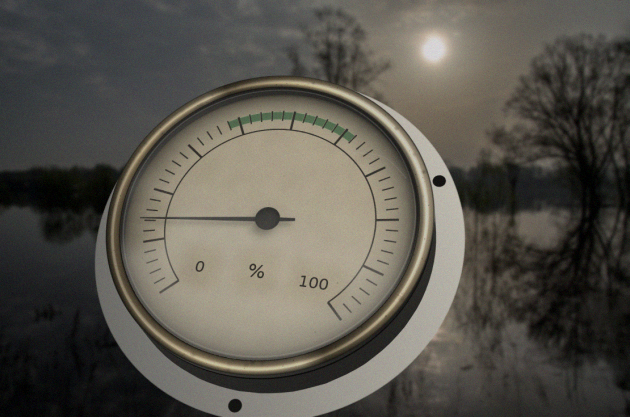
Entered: 14; %
